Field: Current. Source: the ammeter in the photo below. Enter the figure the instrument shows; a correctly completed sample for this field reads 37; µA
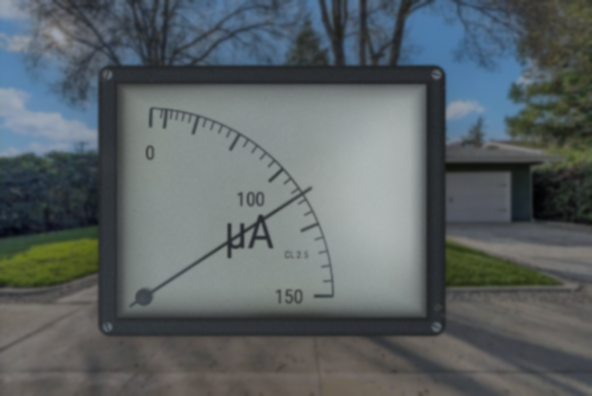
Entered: 112.5; µA
